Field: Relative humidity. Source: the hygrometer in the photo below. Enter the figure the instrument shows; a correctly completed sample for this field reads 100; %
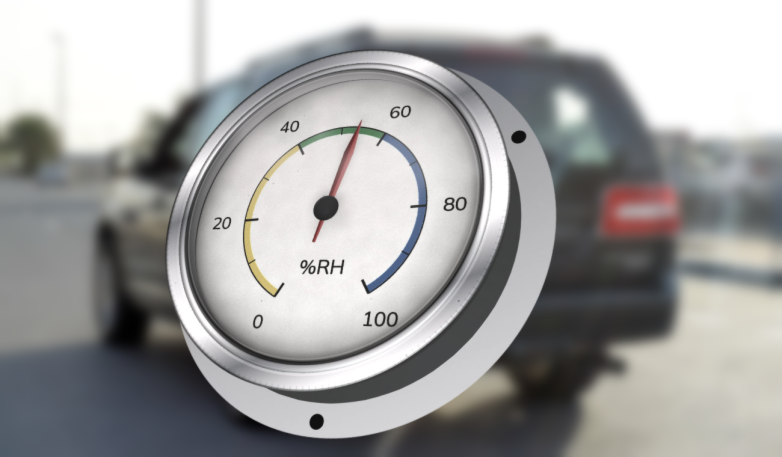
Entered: 55; %
